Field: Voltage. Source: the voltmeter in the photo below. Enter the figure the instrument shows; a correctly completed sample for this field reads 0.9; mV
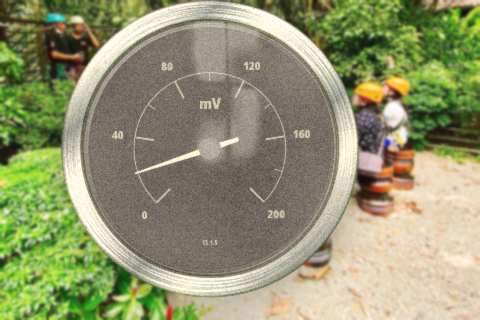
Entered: 20; mV
